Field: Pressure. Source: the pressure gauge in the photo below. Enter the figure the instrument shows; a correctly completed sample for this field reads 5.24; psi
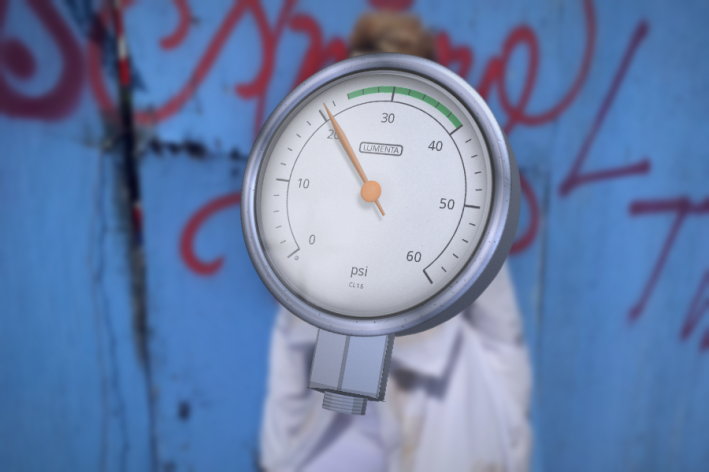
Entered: 21; psi
